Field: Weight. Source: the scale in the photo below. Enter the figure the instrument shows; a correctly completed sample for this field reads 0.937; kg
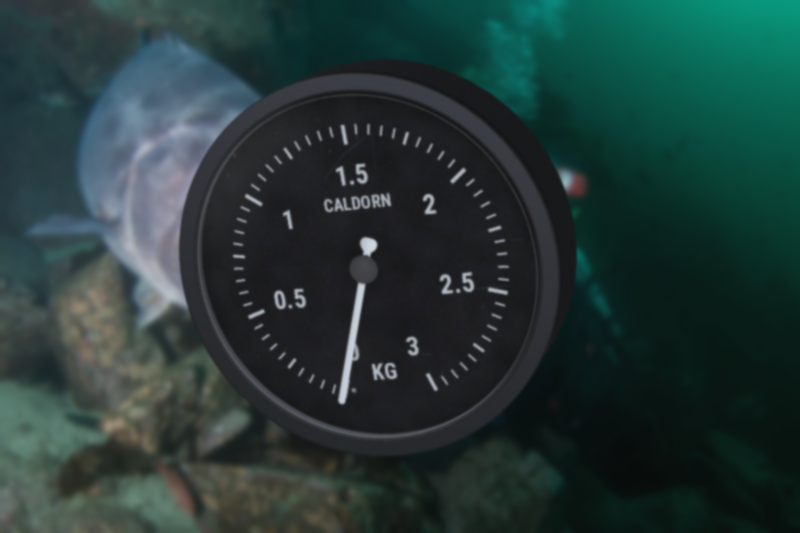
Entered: 0; kg
